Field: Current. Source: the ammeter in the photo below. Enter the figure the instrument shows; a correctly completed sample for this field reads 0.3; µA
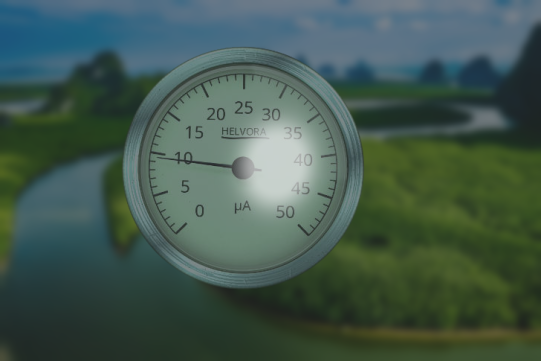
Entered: 9.5; µA
